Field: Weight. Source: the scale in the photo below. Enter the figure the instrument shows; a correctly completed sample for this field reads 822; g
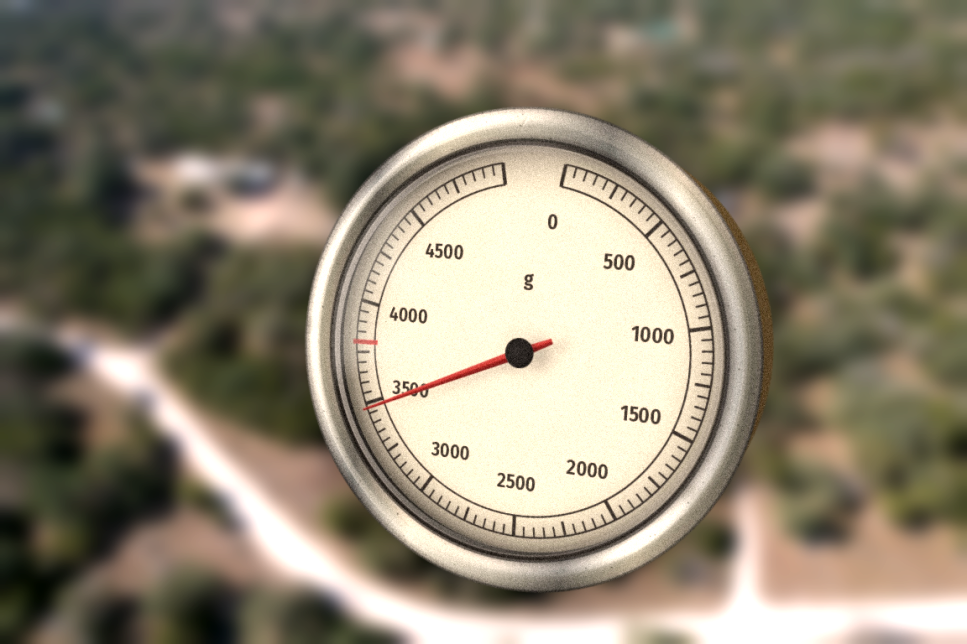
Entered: 3475; g
